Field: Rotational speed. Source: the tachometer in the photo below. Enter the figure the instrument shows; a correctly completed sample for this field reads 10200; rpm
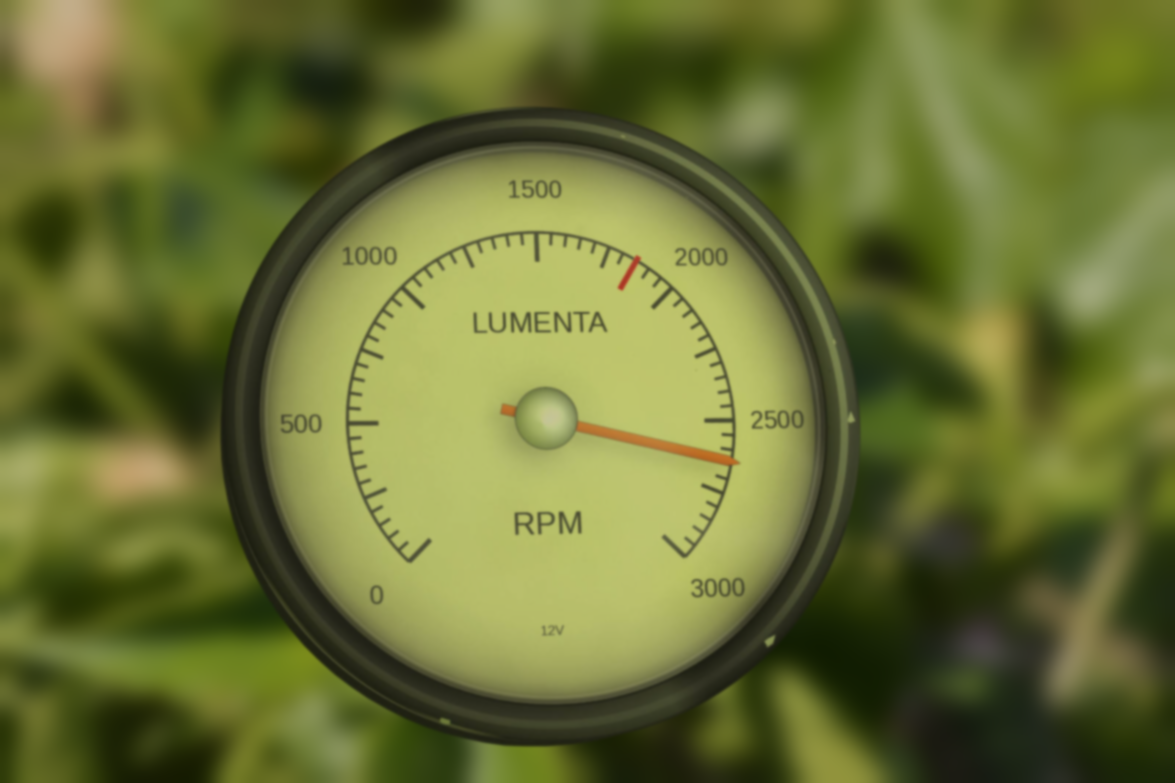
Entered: 2650; rpm
